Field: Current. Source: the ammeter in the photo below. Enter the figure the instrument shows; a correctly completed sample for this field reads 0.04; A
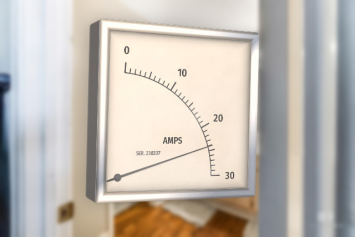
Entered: 24; A
